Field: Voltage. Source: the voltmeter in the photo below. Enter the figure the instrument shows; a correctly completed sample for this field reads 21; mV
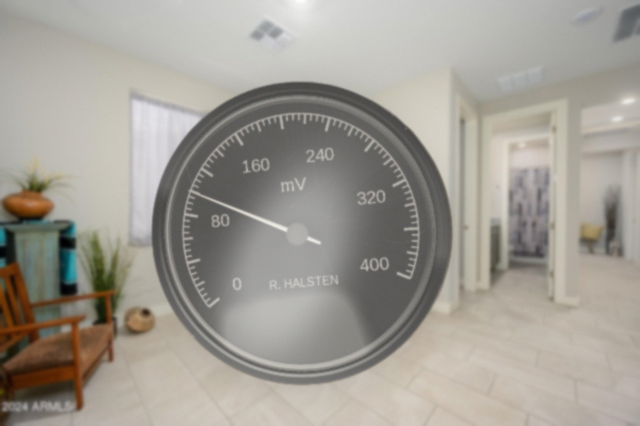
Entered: 100; mV
